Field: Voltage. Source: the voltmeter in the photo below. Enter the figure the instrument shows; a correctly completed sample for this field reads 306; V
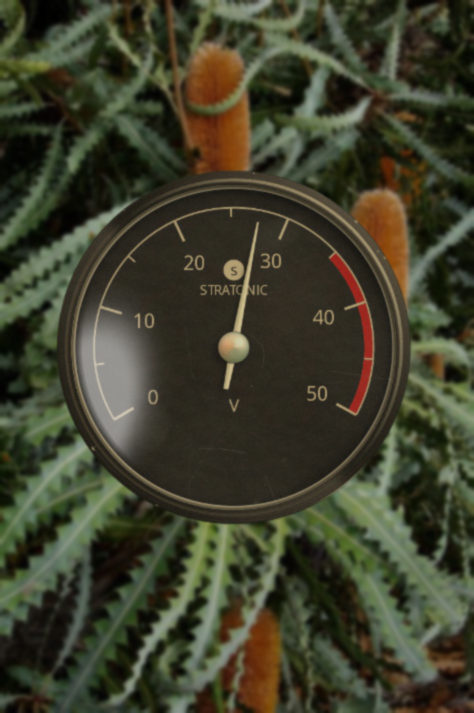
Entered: 27.5; V
